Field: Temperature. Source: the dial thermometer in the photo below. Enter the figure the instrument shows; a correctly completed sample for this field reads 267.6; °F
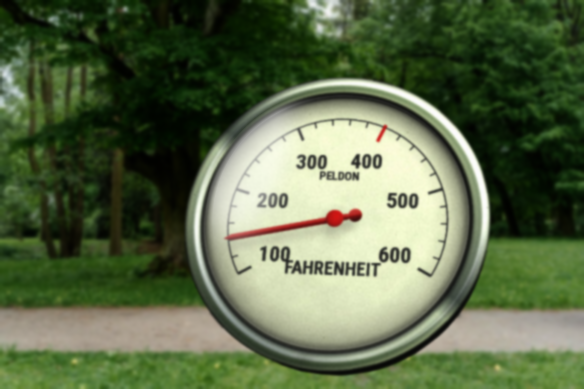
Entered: 140; °F
